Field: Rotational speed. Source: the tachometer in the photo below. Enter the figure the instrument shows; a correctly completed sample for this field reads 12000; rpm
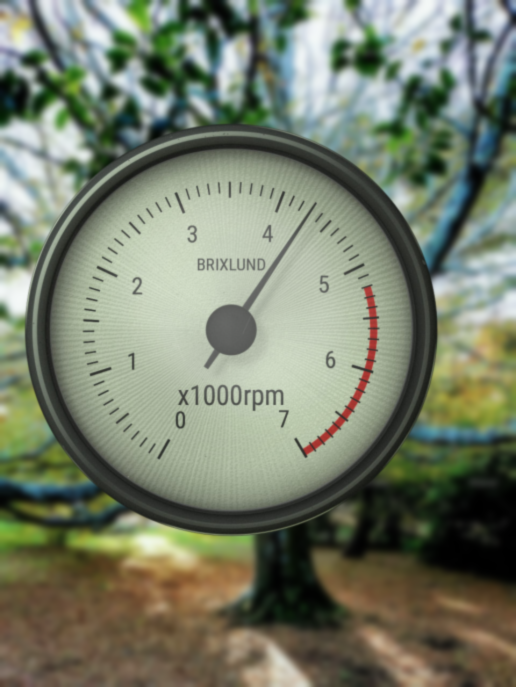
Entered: 4300; rpm
